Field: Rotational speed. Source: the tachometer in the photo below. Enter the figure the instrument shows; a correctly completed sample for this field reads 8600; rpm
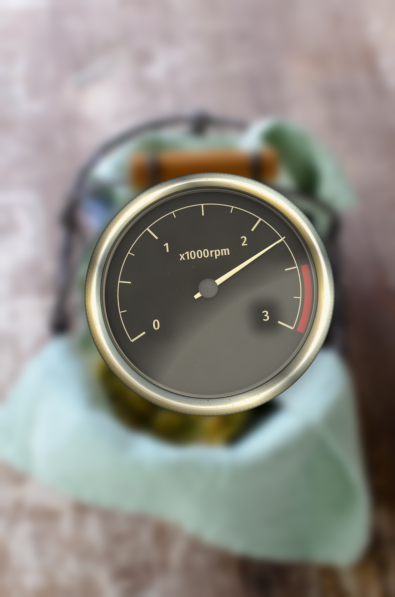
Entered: 2250; rpm
